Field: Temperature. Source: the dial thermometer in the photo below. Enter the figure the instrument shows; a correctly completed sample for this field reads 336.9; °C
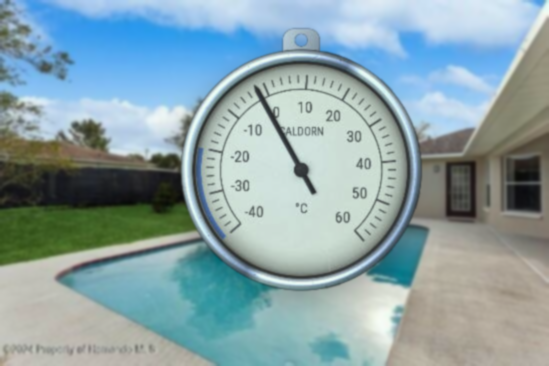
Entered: -2; °C
